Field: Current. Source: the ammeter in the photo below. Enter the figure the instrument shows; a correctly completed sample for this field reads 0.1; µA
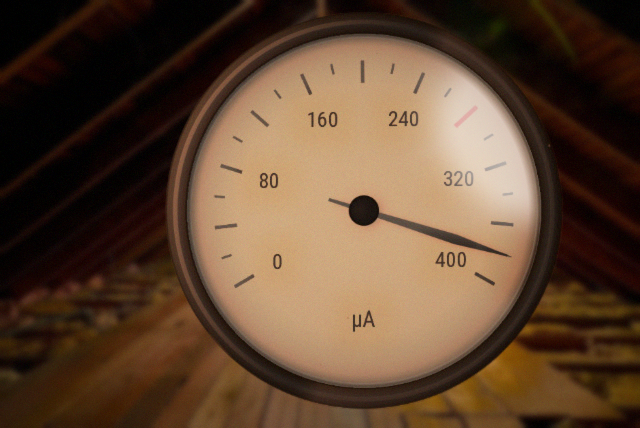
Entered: 380; µA
